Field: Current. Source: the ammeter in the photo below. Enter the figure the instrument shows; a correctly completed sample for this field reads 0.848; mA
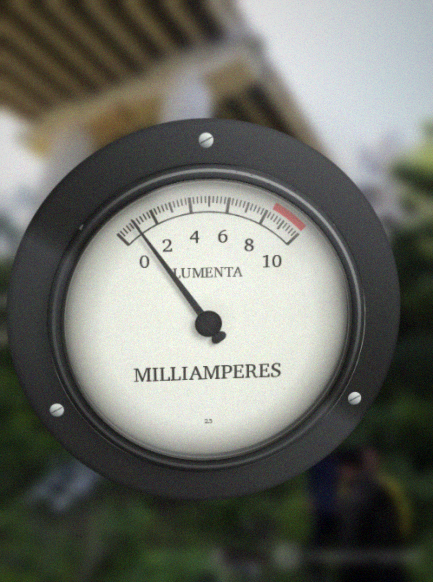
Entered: 1; mA
